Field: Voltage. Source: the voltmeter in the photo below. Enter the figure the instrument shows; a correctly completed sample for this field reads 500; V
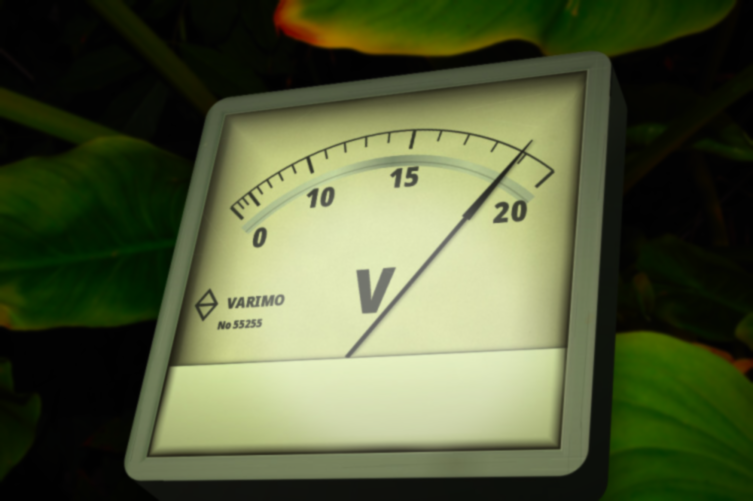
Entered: 19; V
